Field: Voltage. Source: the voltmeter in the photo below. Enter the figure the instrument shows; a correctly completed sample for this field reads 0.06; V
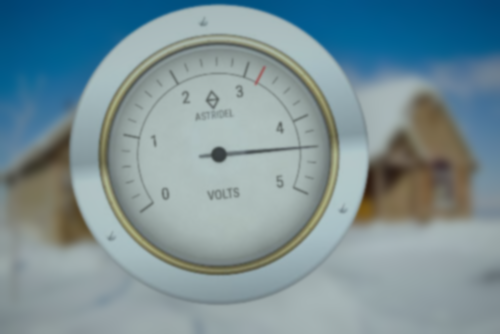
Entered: 4.4; V
